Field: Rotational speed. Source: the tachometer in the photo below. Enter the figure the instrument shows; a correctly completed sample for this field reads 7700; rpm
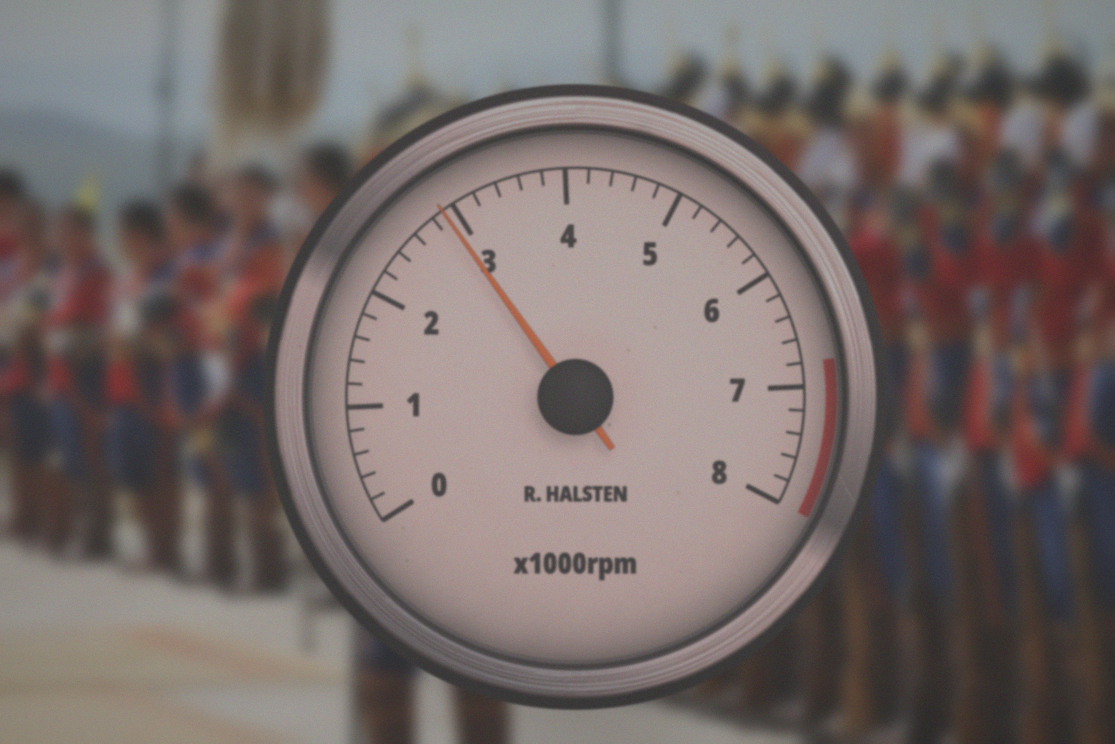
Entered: 2900; rpm
